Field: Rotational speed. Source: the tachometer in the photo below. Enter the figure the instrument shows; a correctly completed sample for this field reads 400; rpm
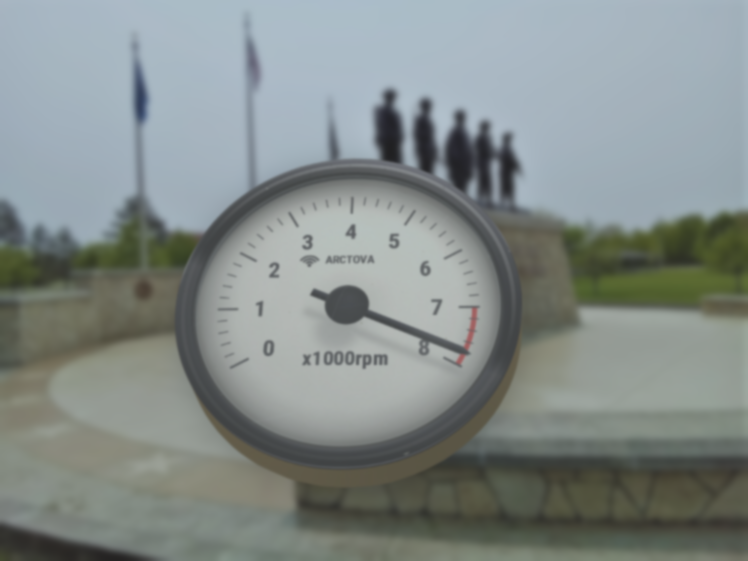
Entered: 7800; rpm
